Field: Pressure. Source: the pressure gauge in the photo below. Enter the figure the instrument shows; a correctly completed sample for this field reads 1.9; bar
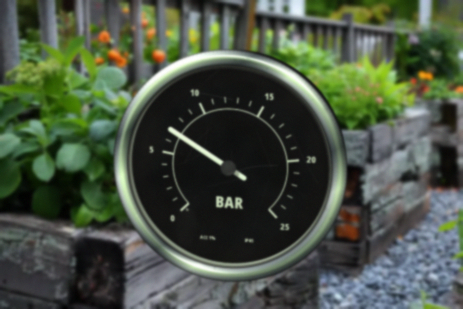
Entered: 7; bar
